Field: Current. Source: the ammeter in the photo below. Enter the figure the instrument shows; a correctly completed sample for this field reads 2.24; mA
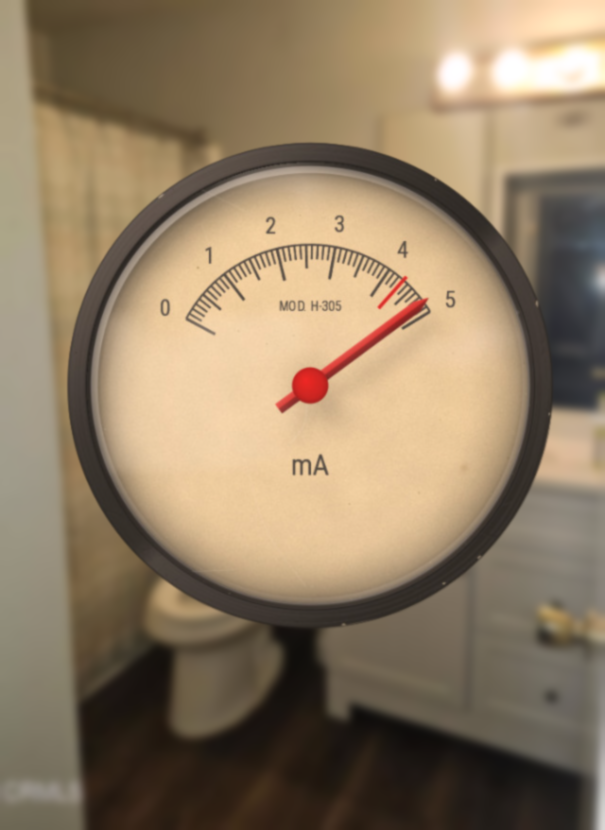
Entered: 4.8; mA
